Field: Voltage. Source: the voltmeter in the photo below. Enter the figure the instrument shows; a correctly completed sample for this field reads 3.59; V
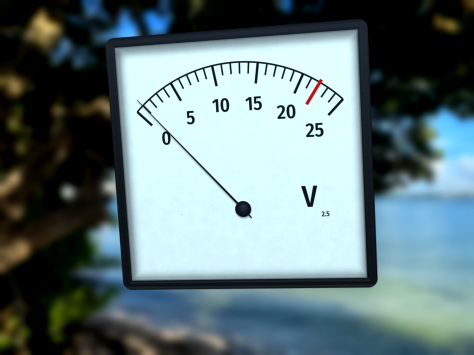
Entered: 1; V
